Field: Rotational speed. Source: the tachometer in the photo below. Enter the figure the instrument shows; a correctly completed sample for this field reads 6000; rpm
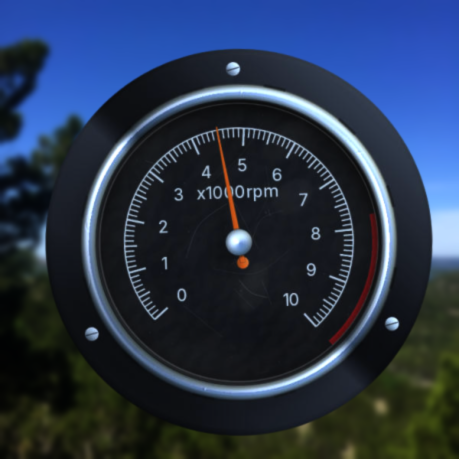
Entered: 4500; rpm
